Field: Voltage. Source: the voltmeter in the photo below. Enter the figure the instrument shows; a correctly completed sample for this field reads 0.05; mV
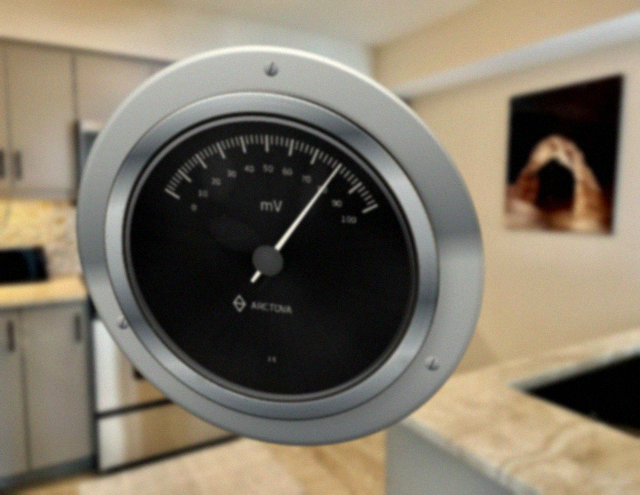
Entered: 80; mV
